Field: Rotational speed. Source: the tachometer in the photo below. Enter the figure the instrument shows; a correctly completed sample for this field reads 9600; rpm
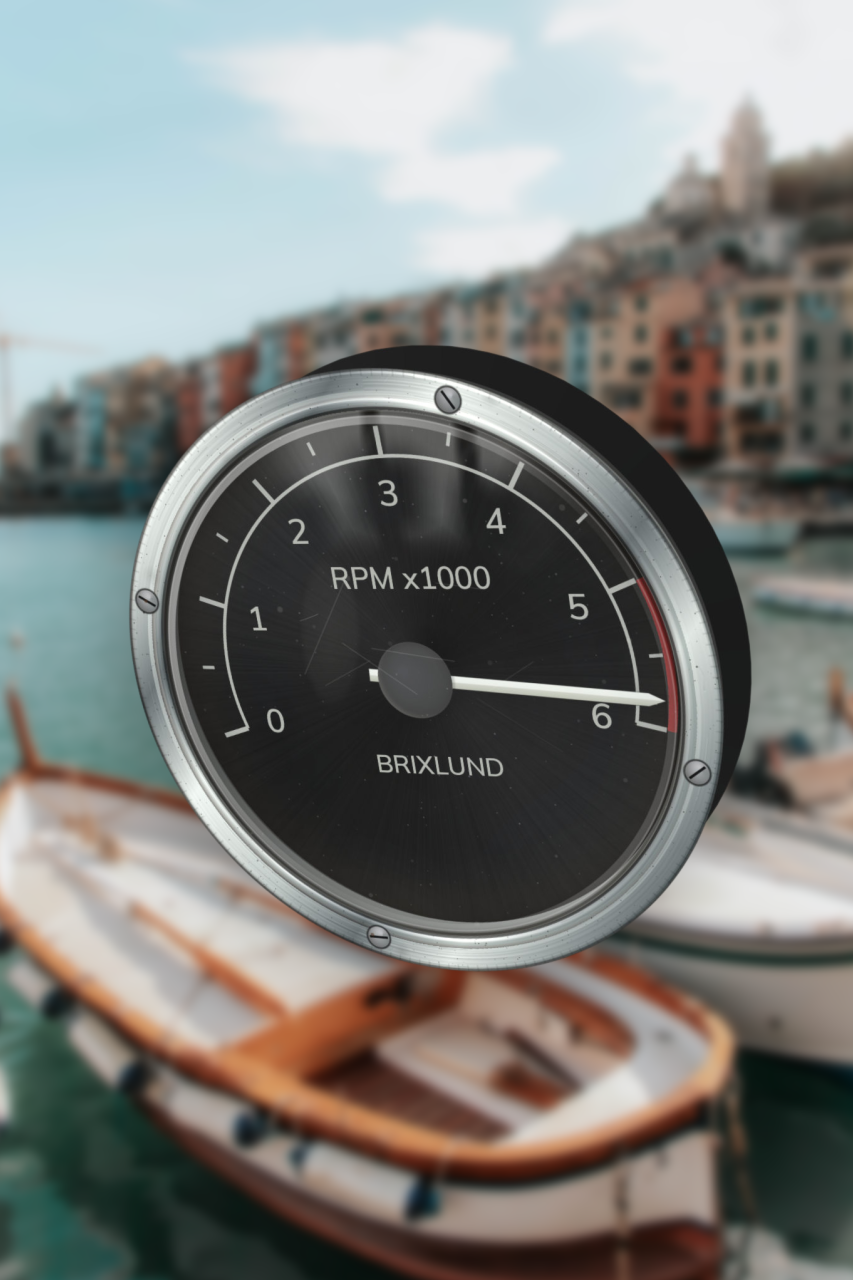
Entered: 5750; rpm
